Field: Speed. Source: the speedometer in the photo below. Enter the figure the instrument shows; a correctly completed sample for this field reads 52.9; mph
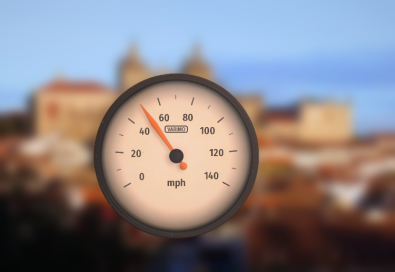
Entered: 50; mph
